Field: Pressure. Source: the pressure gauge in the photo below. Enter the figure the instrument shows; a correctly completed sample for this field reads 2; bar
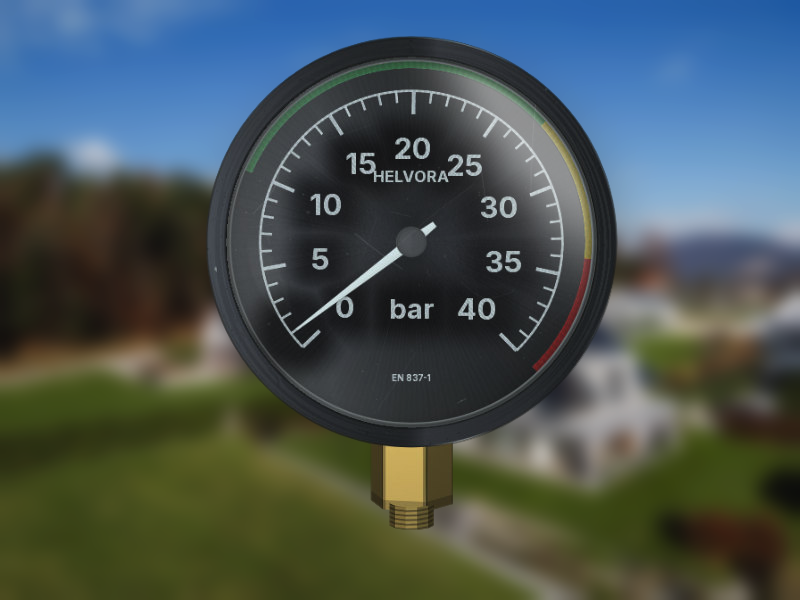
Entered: 1; bar
